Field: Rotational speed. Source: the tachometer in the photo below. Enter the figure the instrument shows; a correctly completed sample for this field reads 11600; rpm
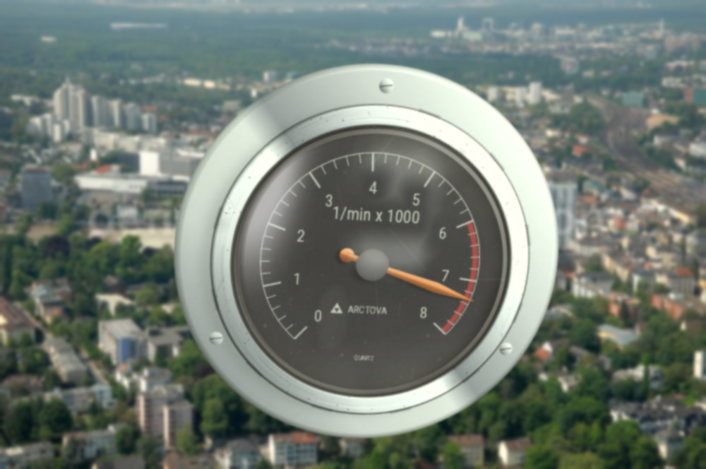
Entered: 7300; rpm
